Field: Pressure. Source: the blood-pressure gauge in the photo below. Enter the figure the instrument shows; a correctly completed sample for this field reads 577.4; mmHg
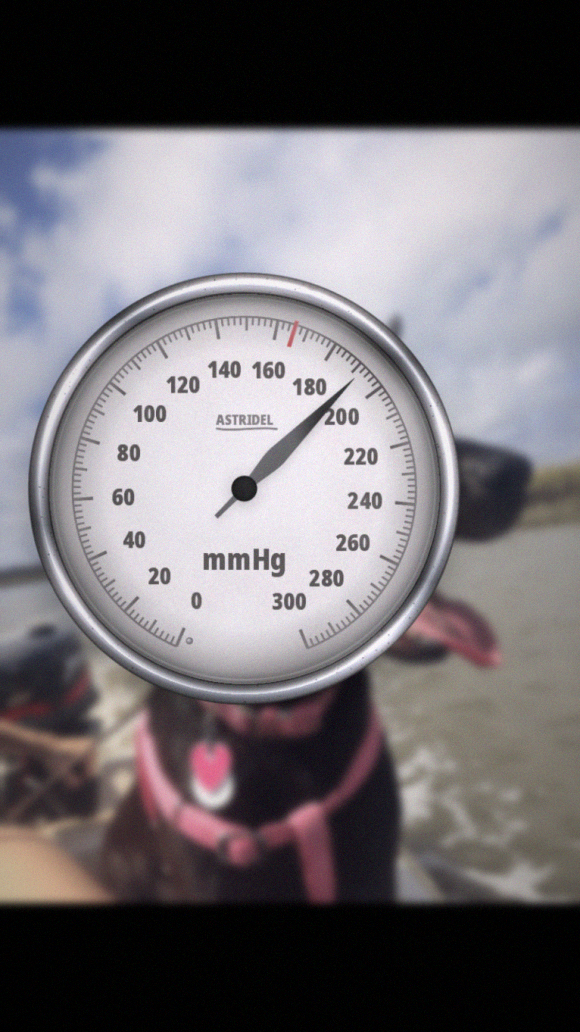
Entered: 192; mmHg
